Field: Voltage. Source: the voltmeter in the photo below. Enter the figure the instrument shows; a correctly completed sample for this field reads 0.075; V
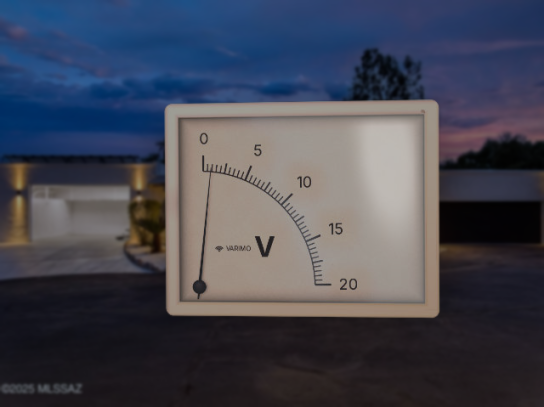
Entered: 1; V
